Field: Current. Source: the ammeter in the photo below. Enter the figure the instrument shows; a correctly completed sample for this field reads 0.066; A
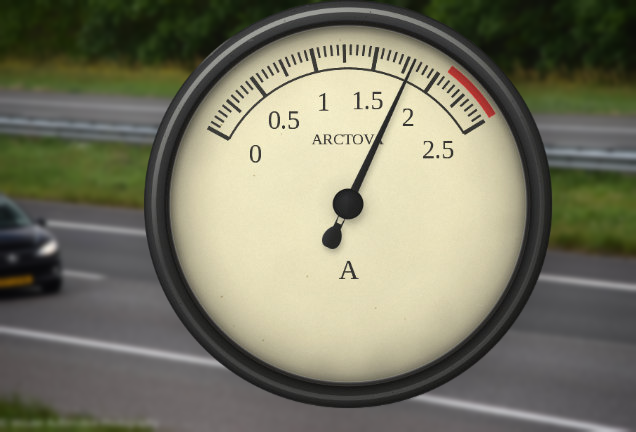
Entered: 1.8; A
